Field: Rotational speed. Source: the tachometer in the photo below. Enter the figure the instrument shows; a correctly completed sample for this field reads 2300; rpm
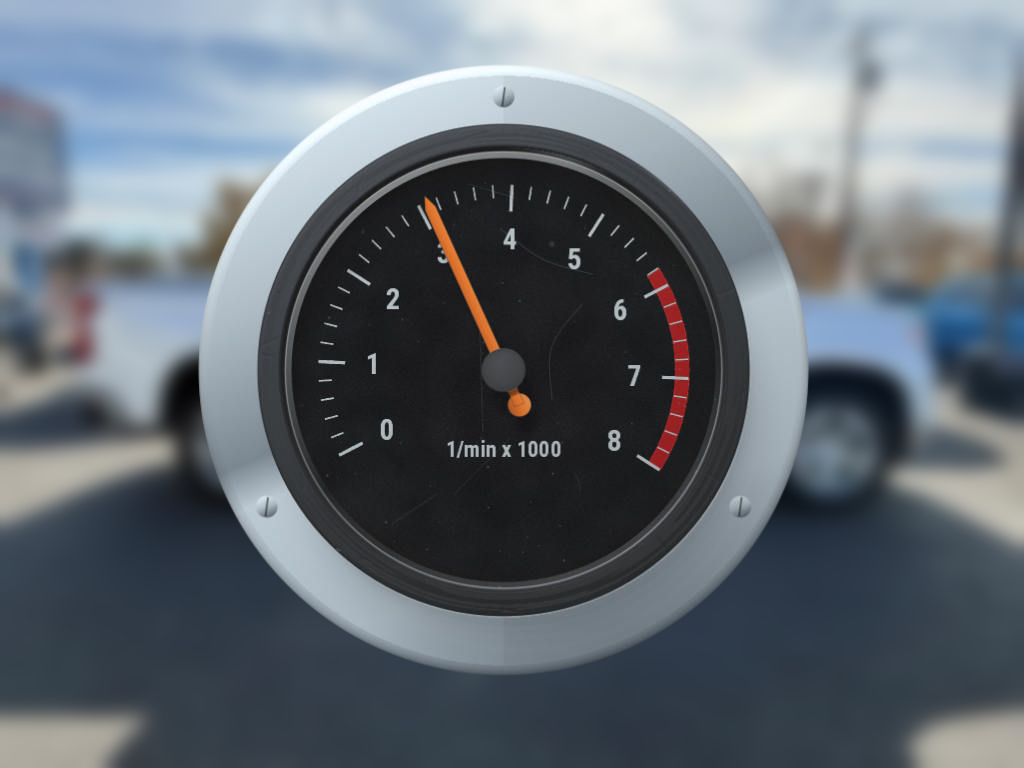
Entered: 3100; rpm
